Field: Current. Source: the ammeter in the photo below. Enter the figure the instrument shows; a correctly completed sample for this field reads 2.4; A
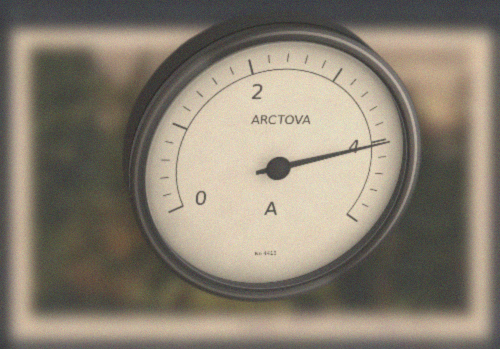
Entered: 4; A
